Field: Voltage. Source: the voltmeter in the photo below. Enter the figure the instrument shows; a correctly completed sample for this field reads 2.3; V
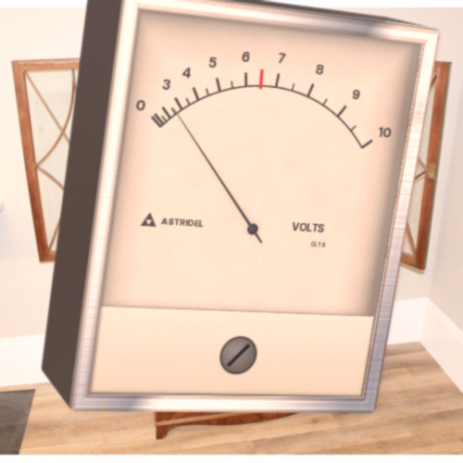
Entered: 2.5; V
